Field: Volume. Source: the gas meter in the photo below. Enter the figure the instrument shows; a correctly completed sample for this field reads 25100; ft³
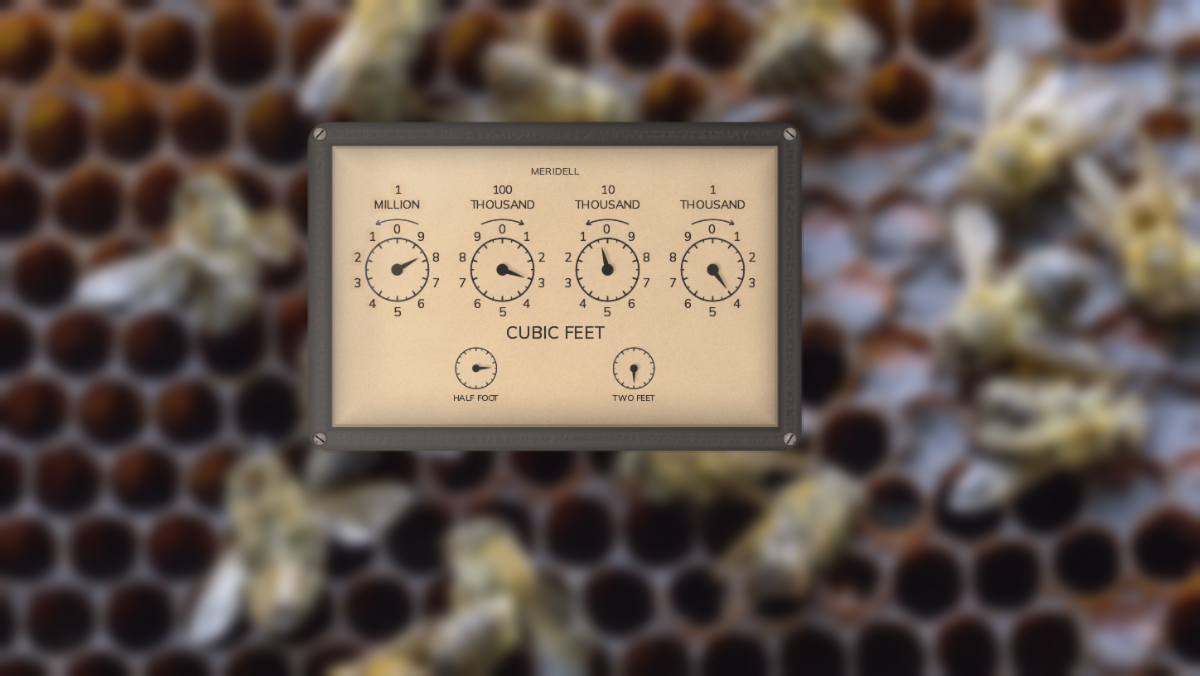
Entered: 830400; ft³
